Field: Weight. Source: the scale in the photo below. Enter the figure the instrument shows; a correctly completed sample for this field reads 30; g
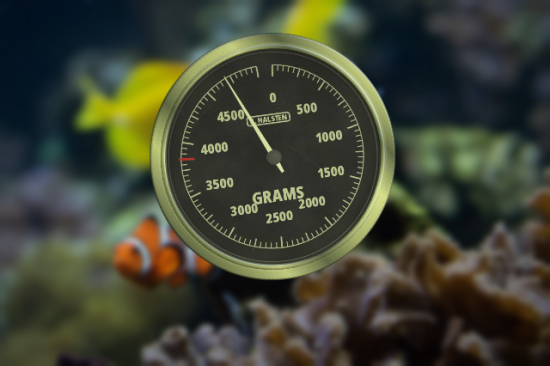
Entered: 4700; g
